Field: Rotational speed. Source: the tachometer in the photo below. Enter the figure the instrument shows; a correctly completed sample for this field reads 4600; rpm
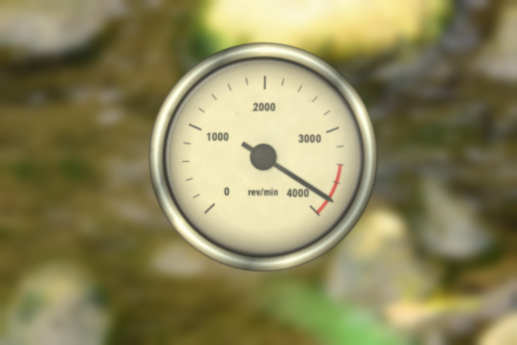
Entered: 3800; rpm
